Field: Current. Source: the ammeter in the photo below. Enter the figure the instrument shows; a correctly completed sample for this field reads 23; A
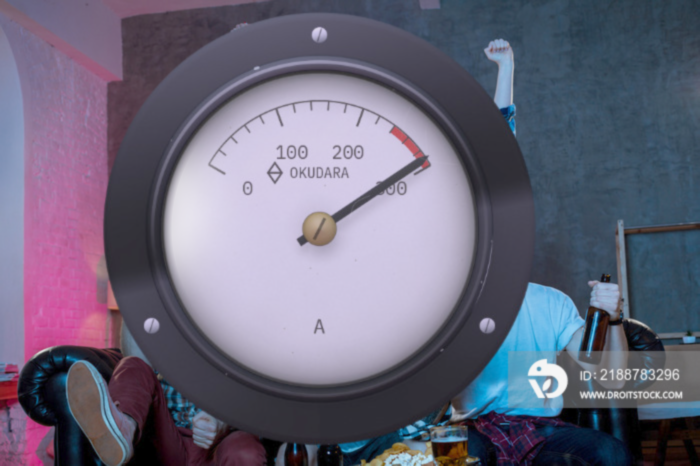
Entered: 290; A
